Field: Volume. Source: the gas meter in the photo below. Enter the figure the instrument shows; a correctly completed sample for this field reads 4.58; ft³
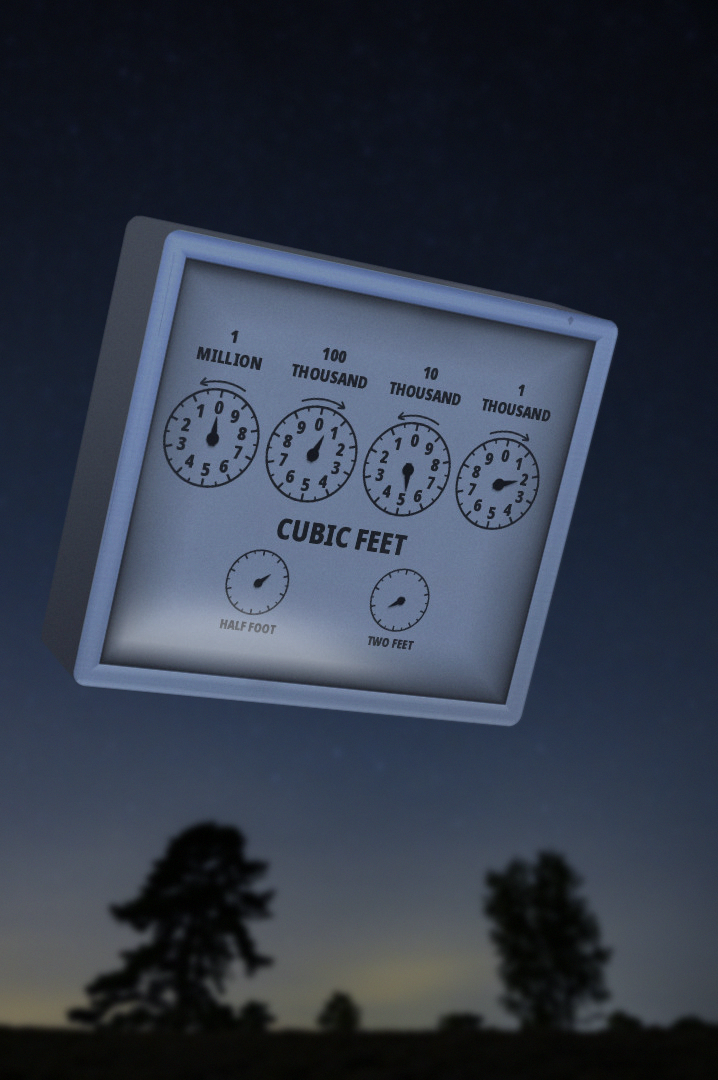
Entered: 5200; ft³
